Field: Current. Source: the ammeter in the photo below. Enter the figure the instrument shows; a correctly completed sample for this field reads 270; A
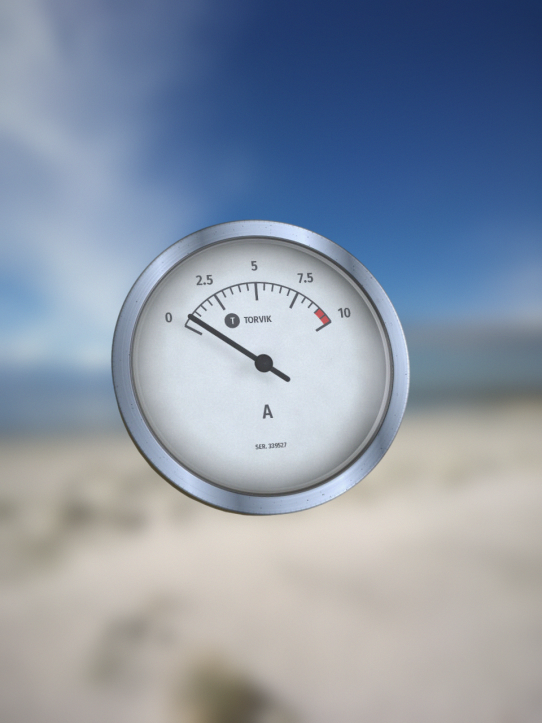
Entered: 0.5; A
